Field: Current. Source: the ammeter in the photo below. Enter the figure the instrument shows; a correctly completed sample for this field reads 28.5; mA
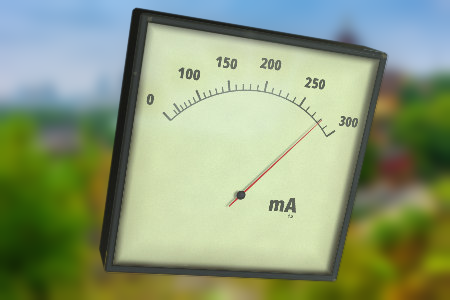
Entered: 280; mA
